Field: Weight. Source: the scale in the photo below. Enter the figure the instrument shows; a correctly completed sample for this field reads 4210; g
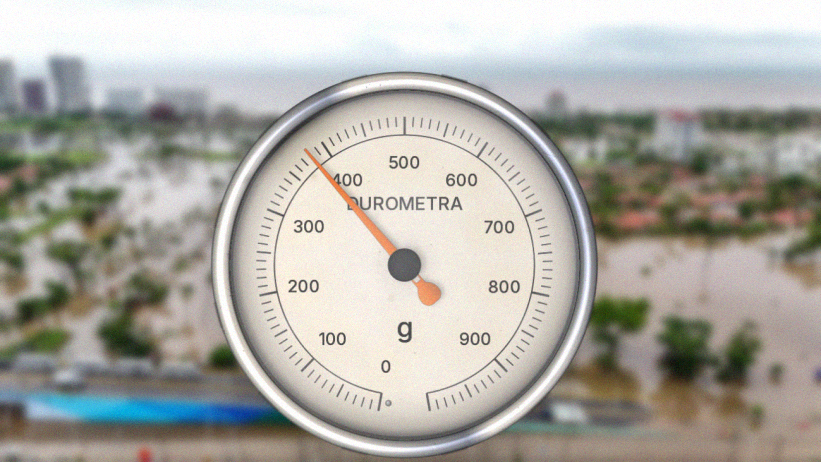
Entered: 380; g
